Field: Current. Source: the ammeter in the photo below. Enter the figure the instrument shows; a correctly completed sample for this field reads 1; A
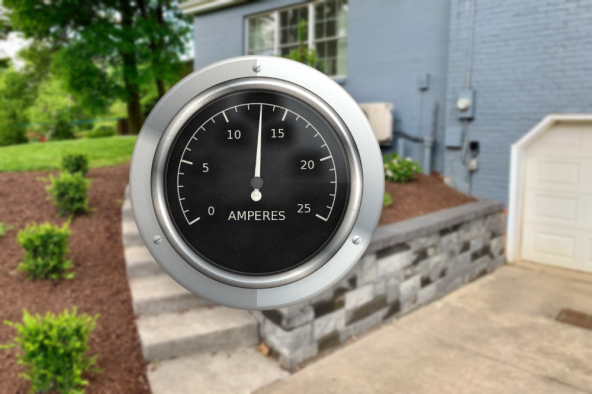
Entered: 13; A
